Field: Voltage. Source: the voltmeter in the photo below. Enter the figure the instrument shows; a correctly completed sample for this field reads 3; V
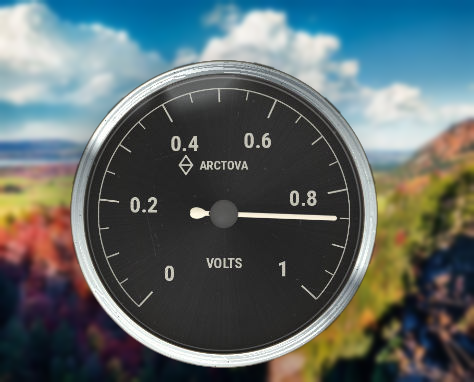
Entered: 0.85; V
